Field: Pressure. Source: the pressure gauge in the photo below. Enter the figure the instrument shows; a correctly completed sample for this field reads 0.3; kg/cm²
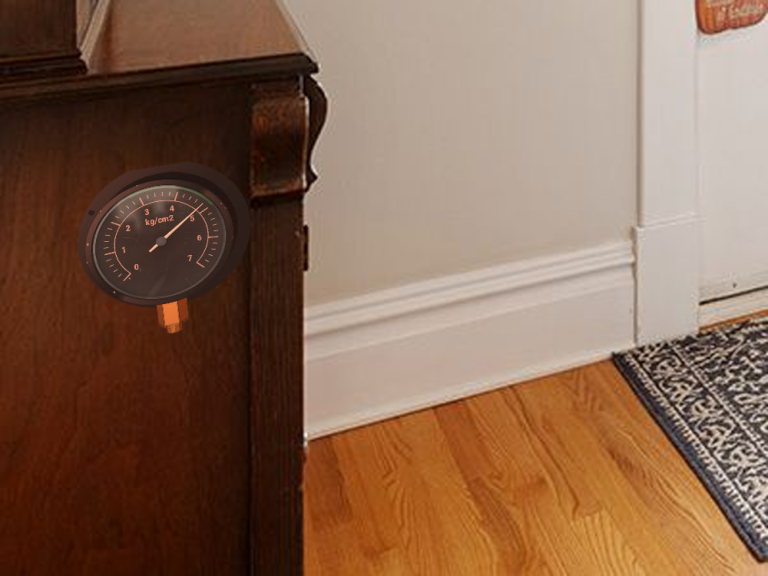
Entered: 4.8; kg/cm²
